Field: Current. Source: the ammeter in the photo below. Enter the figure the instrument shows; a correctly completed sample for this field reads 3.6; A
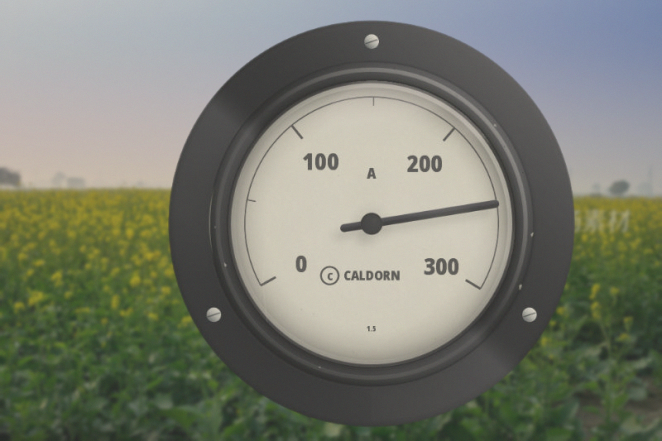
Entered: 250; A
